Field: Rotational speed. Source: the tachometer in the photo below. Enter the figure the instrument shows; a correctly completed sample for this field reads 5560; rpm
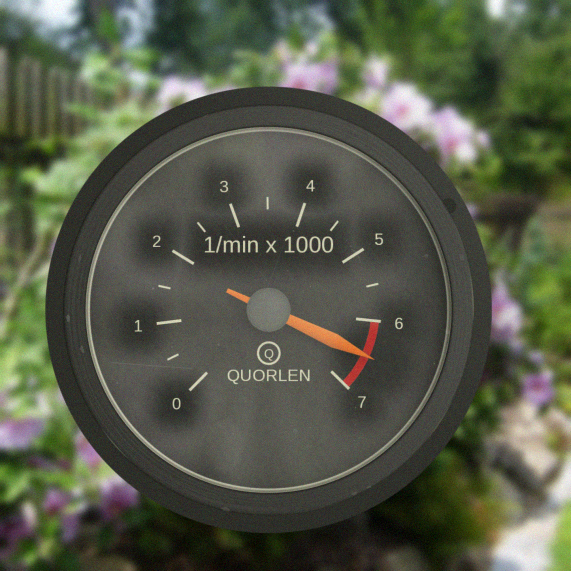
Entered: 6500; rpm
